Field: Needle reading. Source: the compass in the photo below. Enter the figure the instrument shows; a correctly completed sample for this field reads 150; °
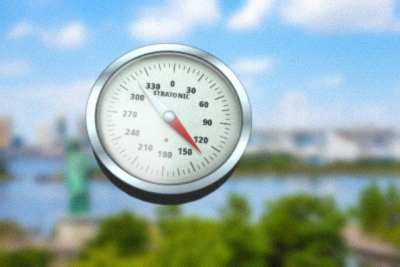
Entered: 135; °
